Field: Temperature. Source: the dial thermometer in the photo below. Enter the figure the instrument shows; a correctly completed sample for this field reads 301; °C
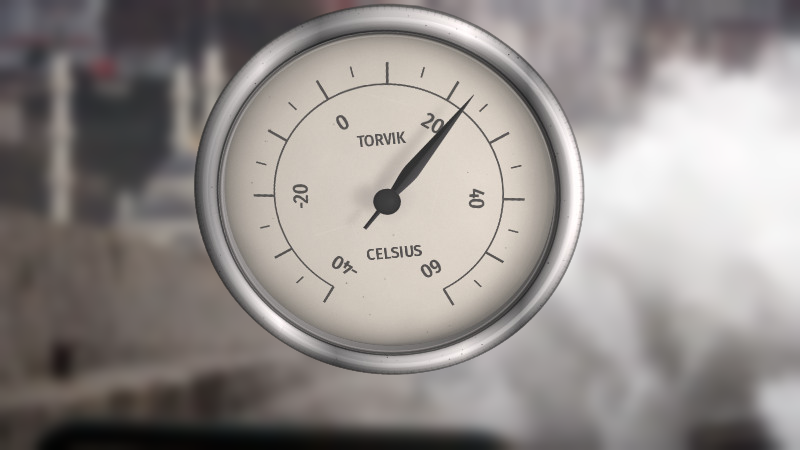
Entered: 22.5; °C
